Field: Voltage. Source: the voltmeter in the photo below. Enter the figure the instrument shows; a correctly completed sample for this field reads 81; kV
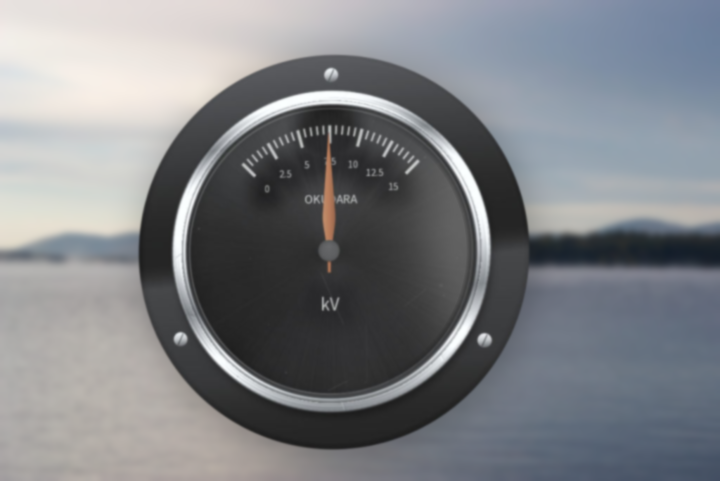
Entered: 7.5; kV
